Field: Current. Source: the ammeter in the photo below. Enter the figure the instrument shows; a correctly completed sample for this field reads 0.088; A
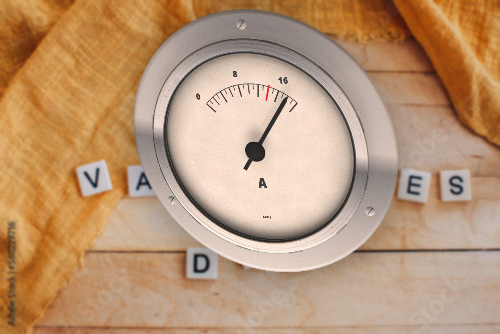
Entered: 18; A
